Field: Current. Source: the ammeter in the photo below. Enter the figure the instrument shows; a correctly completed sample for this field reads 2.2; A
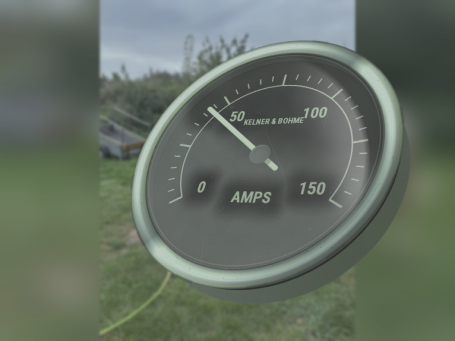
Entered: 42.5; A
